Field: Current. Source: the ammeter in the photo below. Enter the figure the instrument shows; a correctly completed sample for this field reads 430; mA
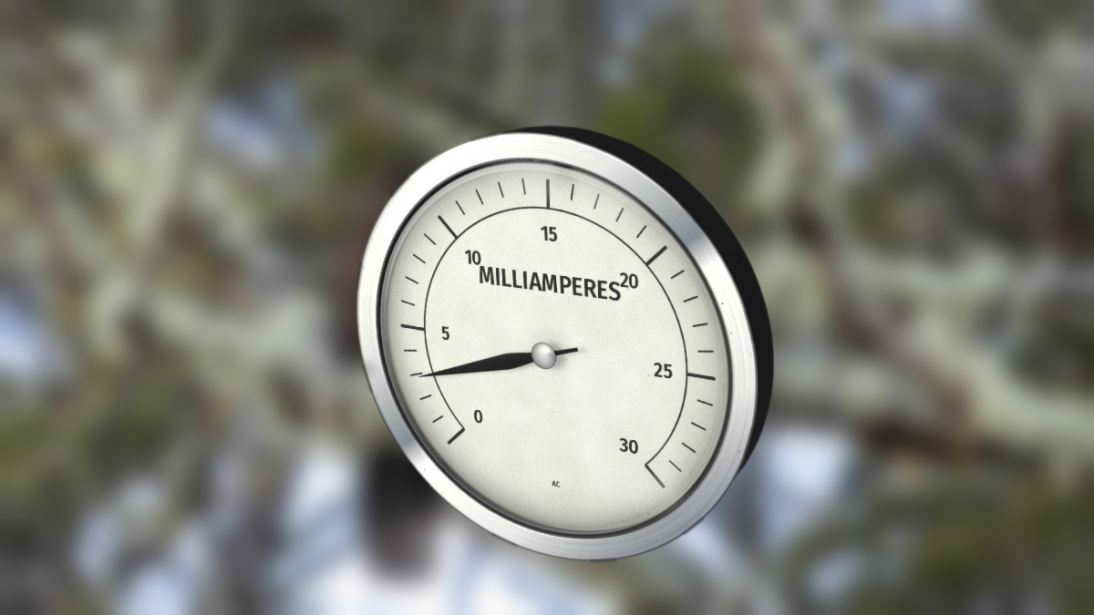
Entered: 3; mA
